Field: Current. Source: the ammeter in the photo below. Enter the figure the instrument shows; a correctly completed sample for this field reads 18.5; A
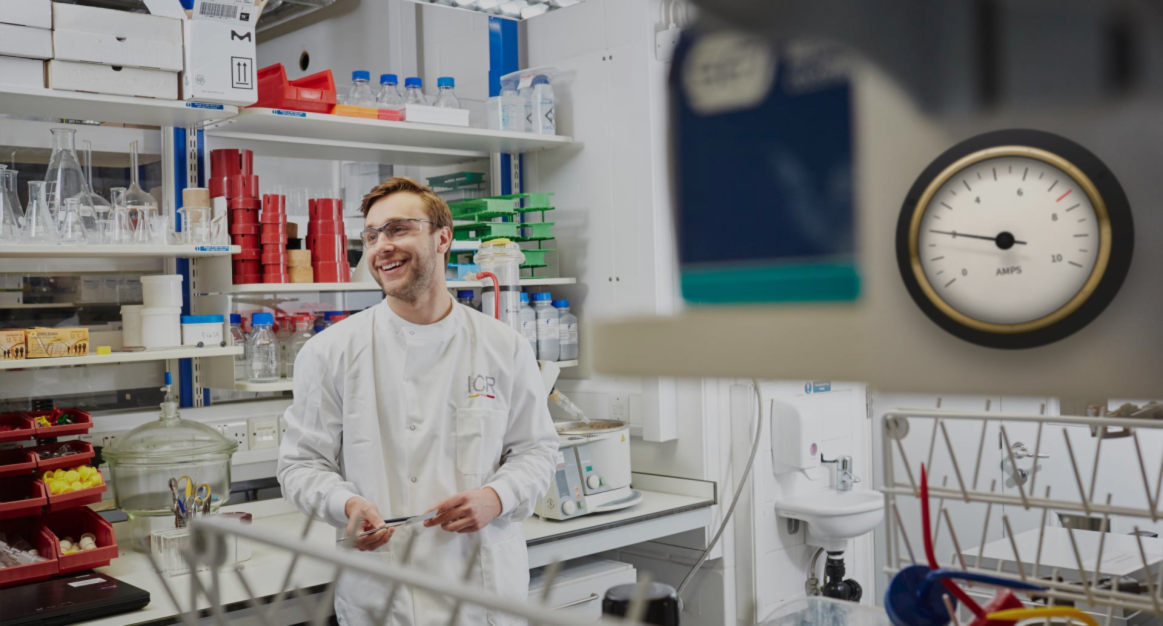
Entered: 2; A
